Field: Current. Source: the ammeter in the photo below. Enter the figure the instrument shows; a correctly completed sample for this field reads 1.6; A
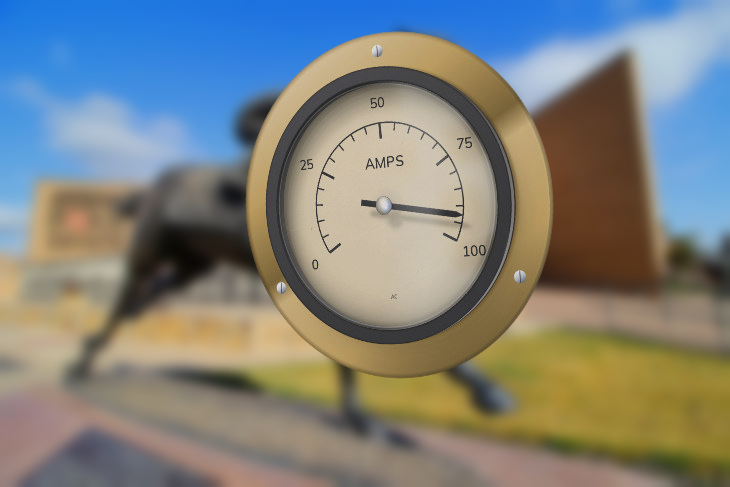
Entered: 92.5; A
